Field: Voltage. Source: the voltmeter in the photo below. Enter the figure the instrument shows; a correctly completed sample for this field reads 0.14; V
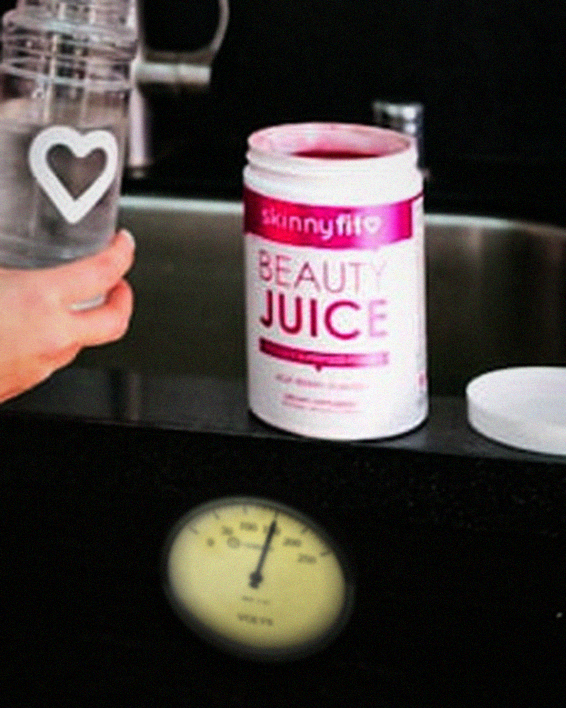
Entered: 150; V
